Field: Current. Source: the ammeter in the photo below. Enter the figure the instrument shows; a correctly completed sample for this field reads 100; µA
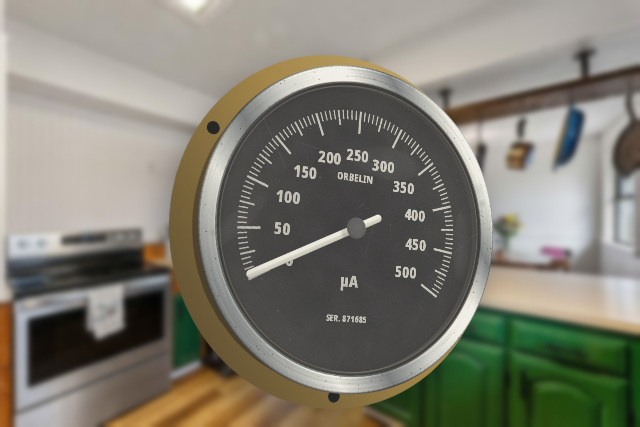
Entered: 5; µA
